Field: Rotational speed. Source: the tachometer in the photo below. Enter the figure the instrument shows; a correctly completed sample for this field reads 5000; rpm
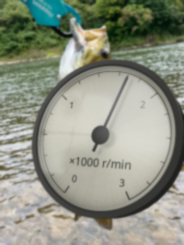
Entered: 1700; rpm
